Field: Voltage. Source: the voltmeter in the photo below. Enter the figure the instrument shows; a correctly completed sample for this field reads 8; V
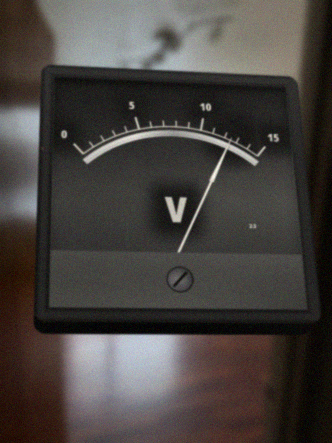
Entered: 12.5; V
